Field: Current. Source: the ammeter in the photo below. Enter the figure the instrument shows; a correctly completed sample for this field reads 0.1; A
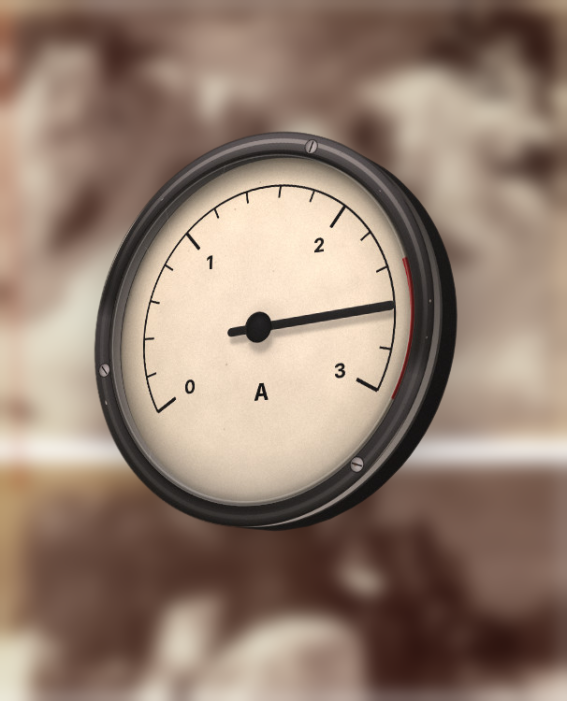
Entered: 2.6; A
